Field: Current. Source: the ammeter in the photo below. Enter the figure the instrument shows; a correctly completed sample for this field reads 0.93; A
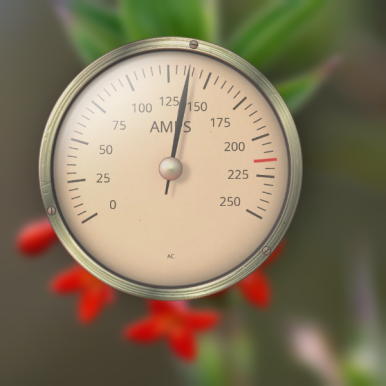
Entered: 137.5; A
